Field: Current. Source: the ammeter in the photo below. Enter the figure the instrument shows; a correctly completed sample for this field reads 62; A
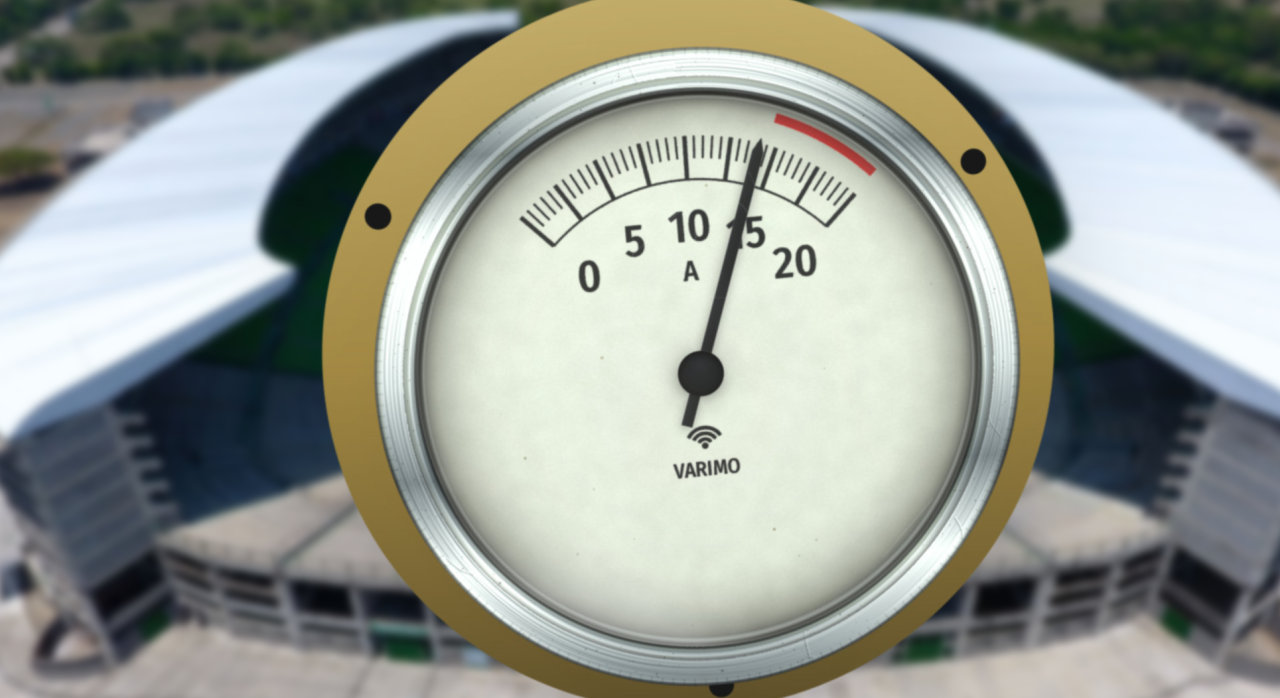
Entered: 14; A
